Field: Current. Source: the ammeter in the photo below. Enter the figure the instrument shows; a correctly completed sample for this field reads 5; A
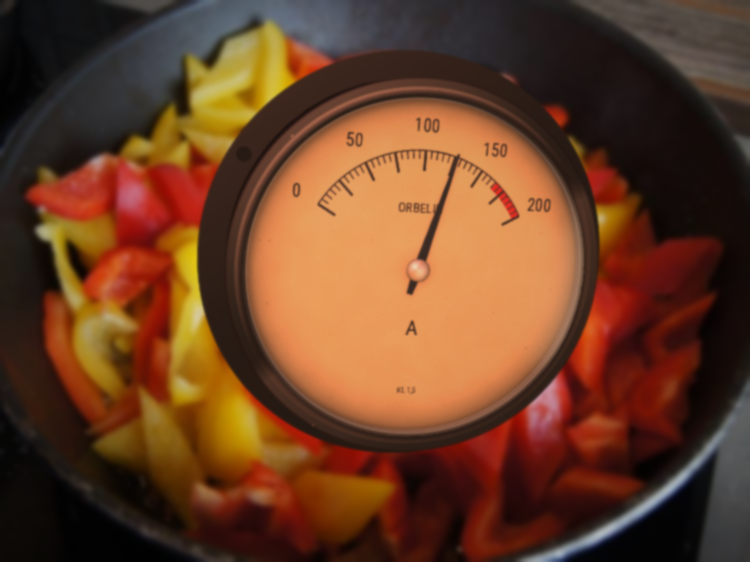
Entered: 125; A
